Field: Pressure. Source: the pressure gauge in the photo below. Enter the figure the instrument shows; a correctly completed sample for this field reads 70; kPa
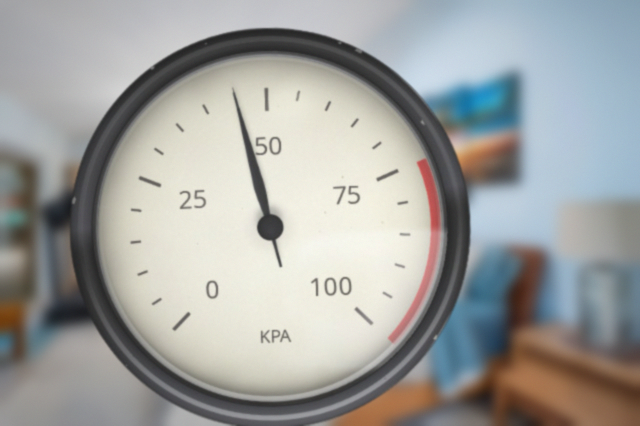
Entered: 45; kPa
